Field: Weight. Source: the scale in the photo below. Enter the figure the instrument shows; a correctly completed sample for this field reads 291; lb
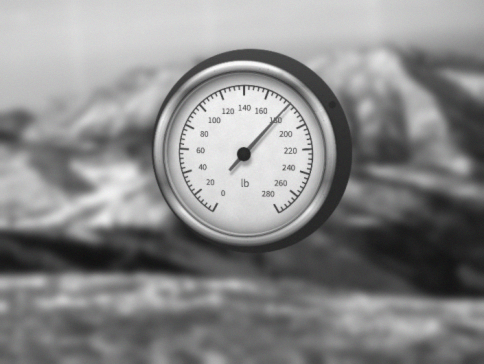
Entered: 180; lb
